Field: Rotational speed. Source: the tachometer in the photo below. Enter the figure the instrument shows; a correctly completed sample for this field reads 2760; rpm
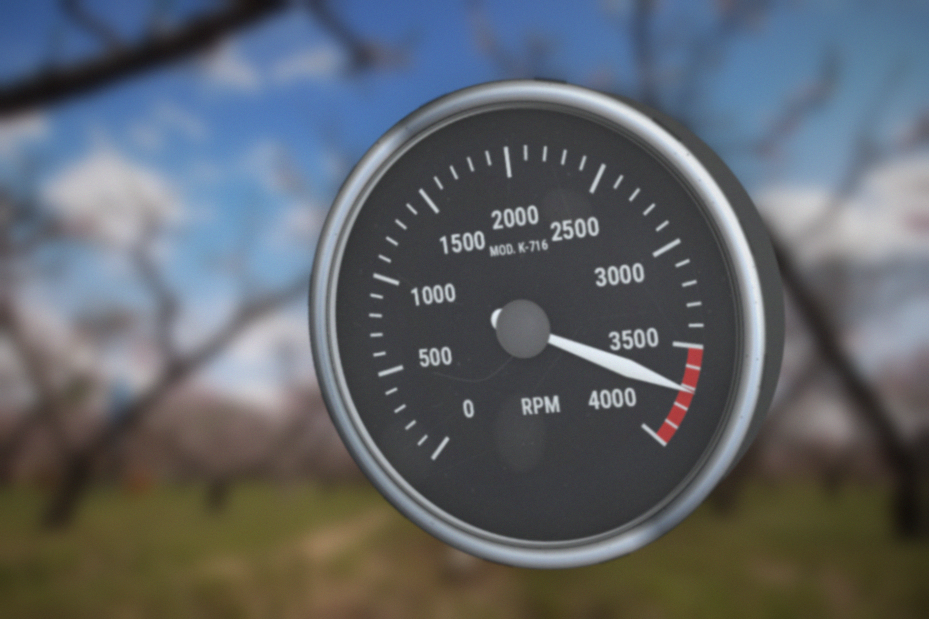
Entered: 3700; rpm
